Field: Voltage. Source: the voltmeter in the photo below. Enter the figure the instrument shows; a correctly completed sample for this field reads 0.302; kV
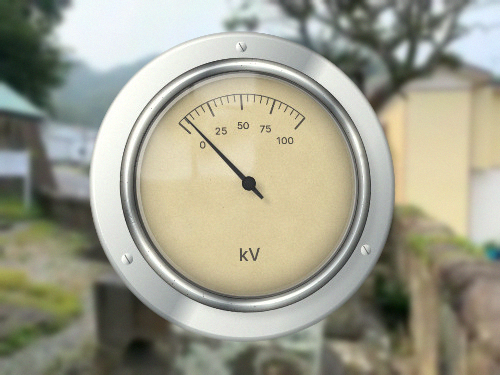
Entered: 5; kV
